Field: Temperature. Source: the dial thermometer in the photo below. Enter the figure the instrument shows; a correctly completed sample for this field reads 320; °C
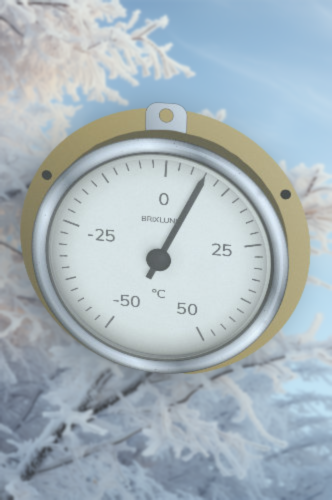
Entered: 7.5; °C
